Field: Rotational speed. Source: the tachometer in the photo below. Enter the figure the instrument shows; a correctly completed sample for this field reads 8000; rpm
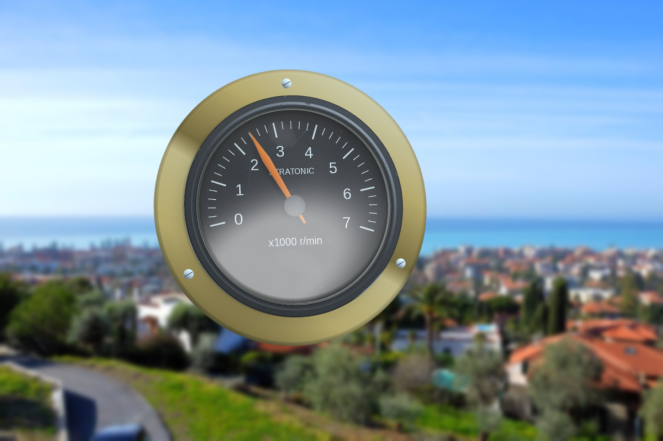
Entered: 2400; rpm
